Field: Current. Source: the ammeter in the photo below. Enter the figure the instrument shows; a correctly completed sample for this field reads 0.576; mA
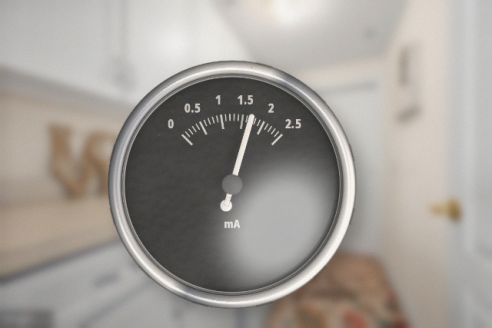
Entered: 1.7; mA
